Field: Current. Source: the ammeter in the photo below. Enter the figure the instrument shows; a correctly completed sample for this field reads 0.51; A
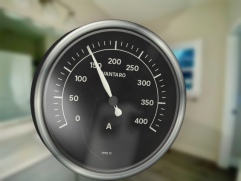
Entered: 150; A
